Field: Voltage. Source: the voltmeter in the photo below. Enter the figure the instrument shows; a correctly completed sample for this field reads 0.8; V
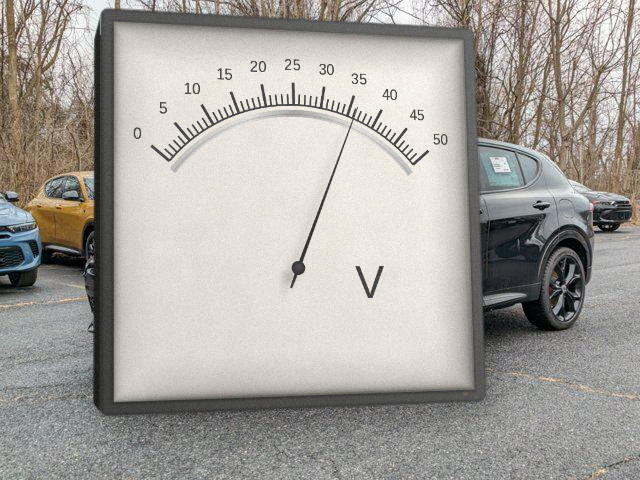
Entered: 36; V
